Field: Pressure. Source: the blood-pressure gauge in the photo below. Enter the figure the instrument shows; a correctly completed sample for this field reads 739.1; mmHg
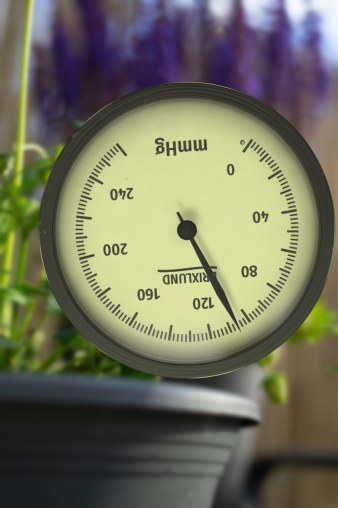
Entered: 106; mmHg
